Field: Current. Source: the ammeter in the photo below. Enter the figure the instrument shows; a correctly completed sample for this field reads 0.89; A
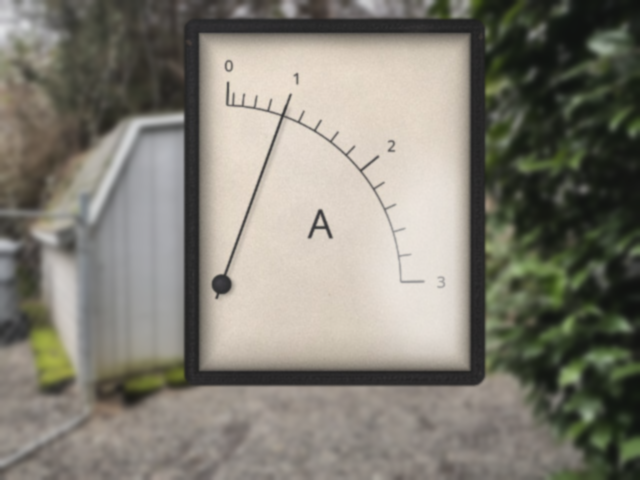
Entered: 1; A
